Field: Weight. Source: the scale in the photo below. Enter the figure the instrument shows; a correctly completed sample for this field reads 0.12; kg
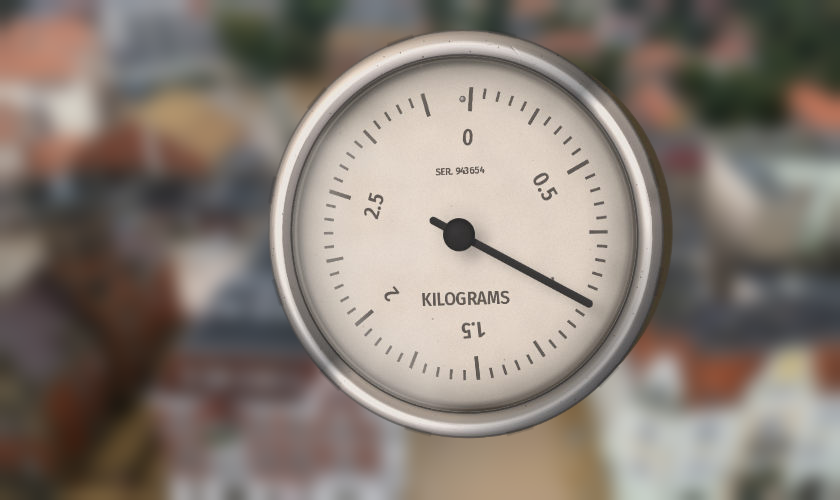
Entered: 1; kg
